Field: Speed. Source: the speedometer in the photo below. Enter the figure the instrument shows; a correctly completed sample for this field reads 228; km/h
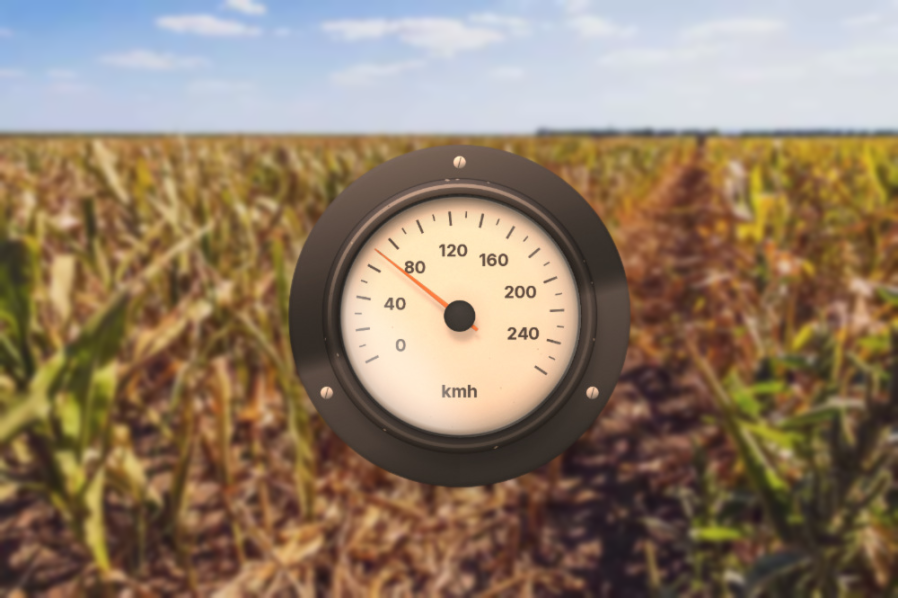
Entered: 70; km/h
